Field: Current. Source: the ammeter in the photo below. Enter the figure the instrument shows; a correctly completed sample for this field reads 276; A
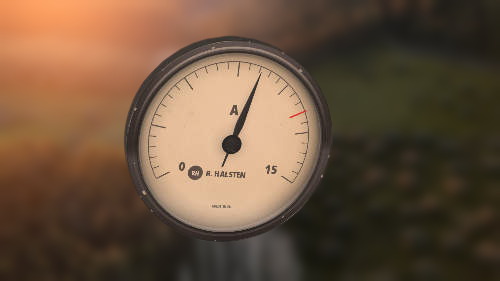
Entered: 8.5; A
